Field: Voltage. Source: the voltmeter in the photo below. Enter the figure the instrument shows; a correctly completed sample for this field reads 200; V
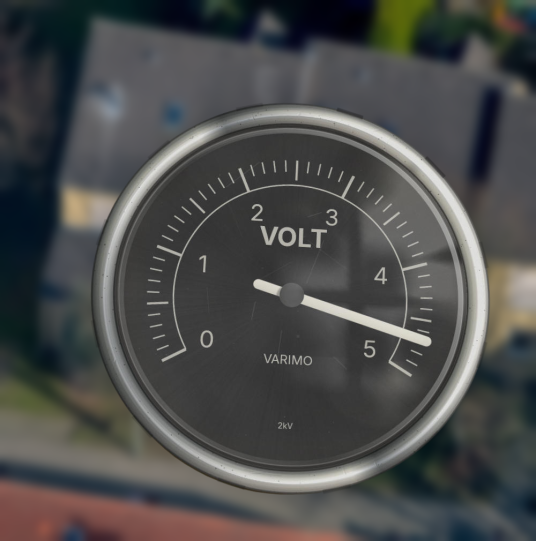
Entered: 4.7; V
